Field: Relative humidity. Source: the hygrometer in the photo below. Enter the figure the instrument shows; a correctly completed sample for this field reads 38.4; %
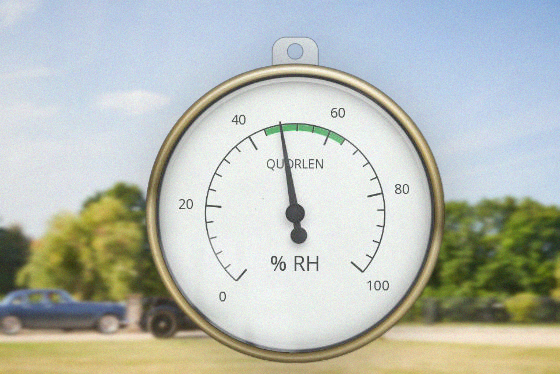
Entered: 48; %
